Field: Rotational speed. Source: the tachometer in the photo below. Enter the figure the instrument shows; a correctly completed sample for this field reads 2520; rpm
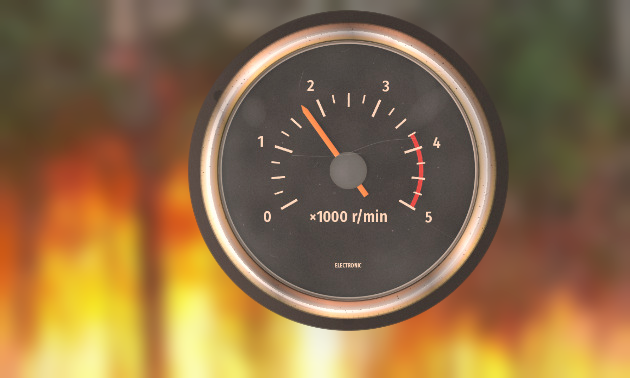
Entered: 1750; rpm
